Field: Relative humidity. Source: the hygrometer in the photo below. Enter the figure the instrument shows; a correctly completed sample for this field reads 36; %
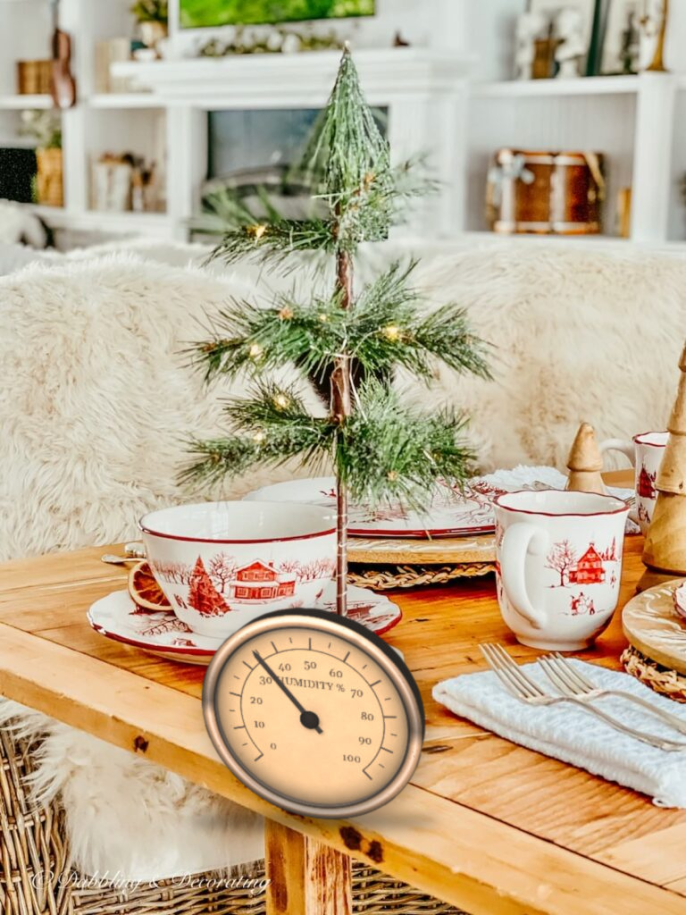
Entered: 35; %
